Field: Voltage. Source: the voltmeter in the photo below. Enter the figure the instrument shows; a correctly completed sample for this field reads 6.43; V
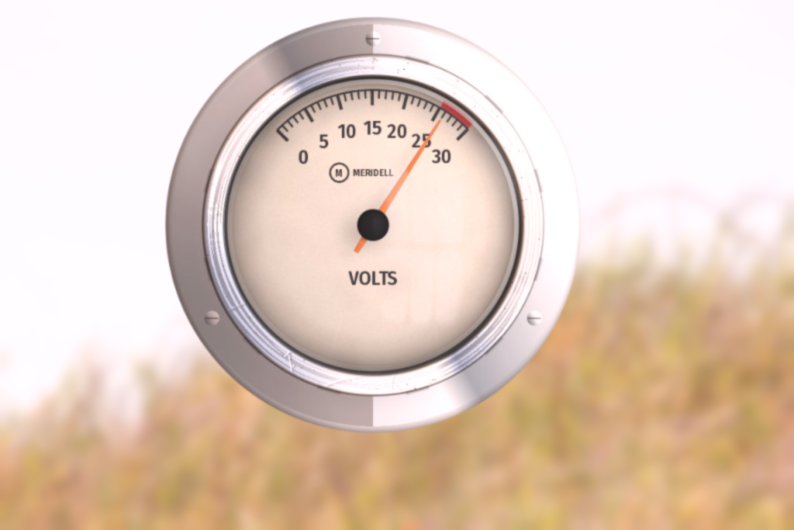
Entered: 26; V
